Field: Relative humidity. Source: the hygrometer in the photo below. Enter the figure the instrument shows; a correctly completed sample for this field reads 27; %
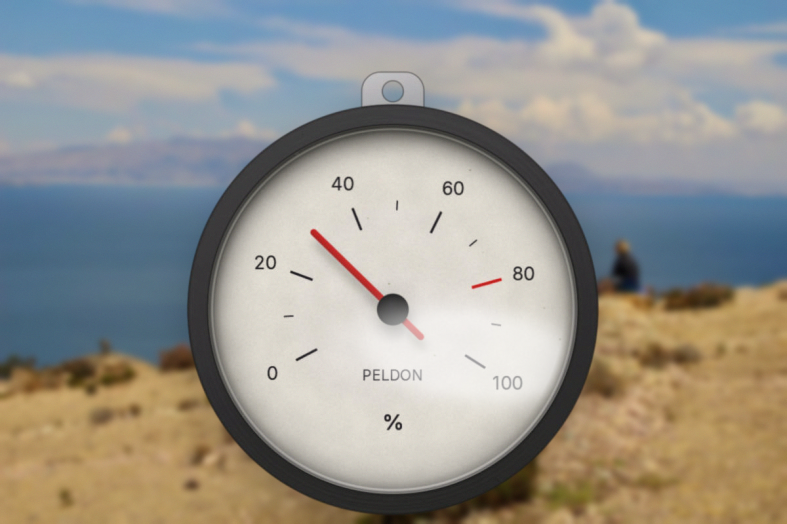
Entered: 30; %
